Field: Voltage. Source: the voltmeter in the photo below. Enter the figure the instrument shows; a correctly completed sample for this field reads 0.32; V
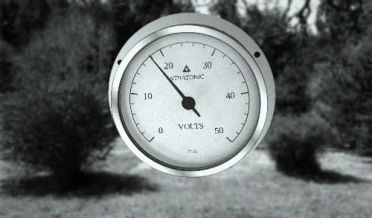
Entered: 18; V
